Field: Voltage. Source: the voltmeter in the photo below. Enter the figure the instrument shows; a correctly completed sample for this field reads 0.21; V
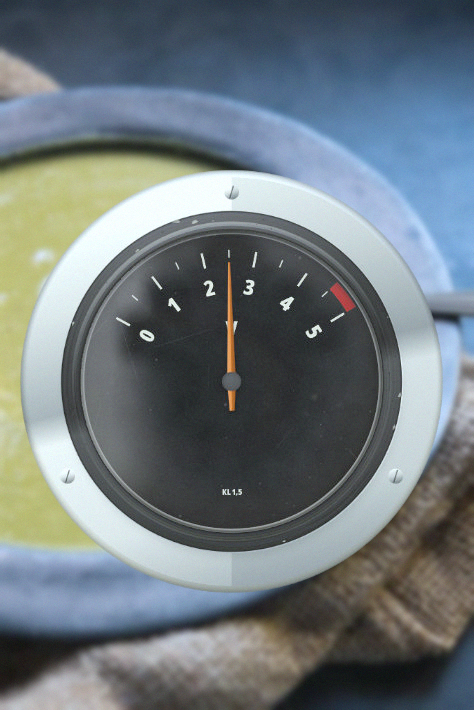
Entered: 2.5; V
